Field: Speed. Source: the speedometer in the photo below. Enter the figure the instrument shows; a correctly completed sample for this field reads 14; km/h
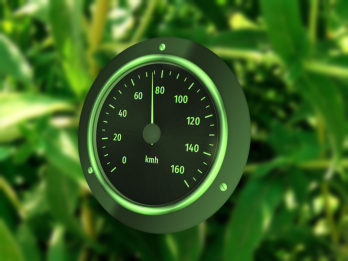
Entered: 75; km/h
